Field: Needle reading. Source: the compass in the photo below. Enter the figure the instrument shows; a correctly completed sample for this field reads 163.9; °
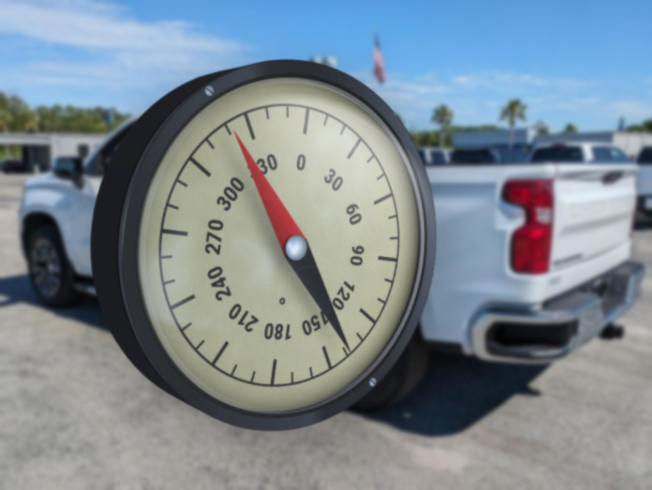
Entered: 320; °
